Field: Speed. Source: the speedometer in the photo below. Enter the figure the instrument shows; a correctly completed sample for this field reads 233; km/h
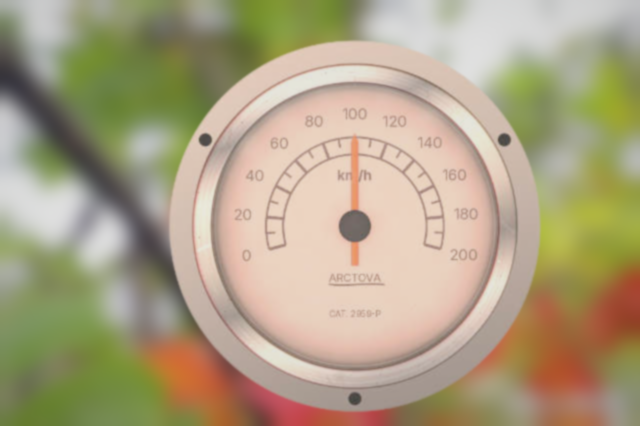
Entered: 100; km/h
